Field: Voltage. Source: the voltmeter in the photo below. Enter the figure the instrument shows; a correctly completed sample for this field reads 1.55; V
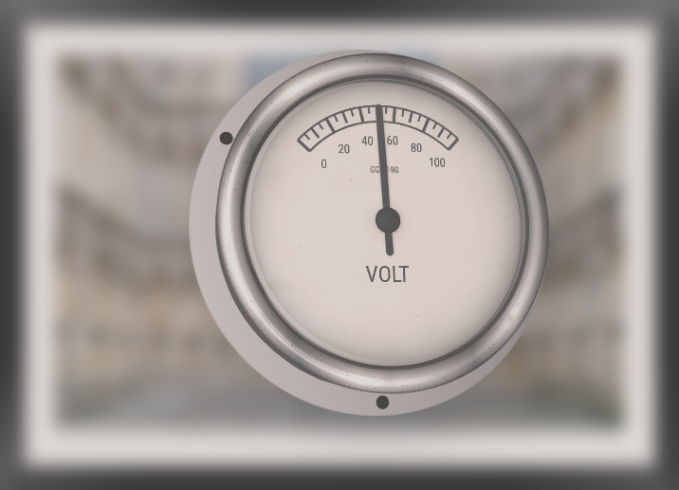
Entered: 50; V
